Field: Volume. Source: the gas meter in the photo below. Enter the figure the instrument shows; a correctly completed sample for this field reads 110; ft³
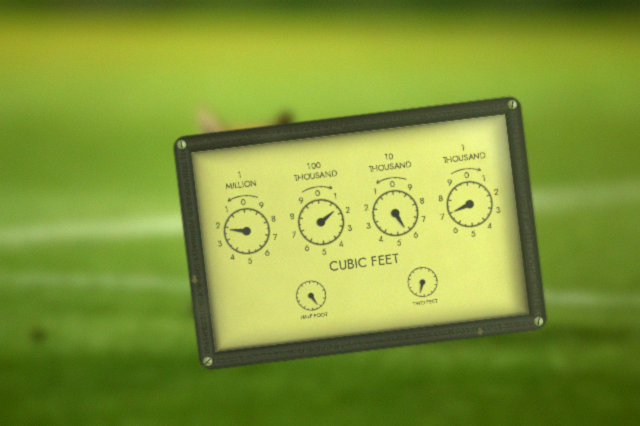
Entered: 215700; ft³
